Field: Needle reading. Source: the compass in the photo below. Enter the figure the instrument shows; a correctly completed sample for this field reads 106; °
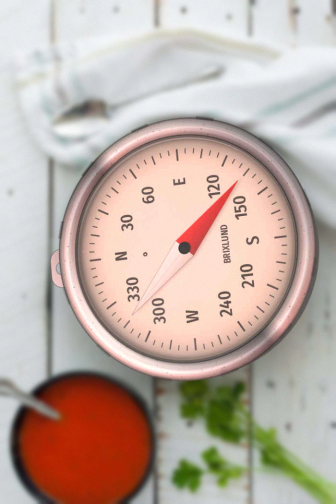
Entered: 135; °
